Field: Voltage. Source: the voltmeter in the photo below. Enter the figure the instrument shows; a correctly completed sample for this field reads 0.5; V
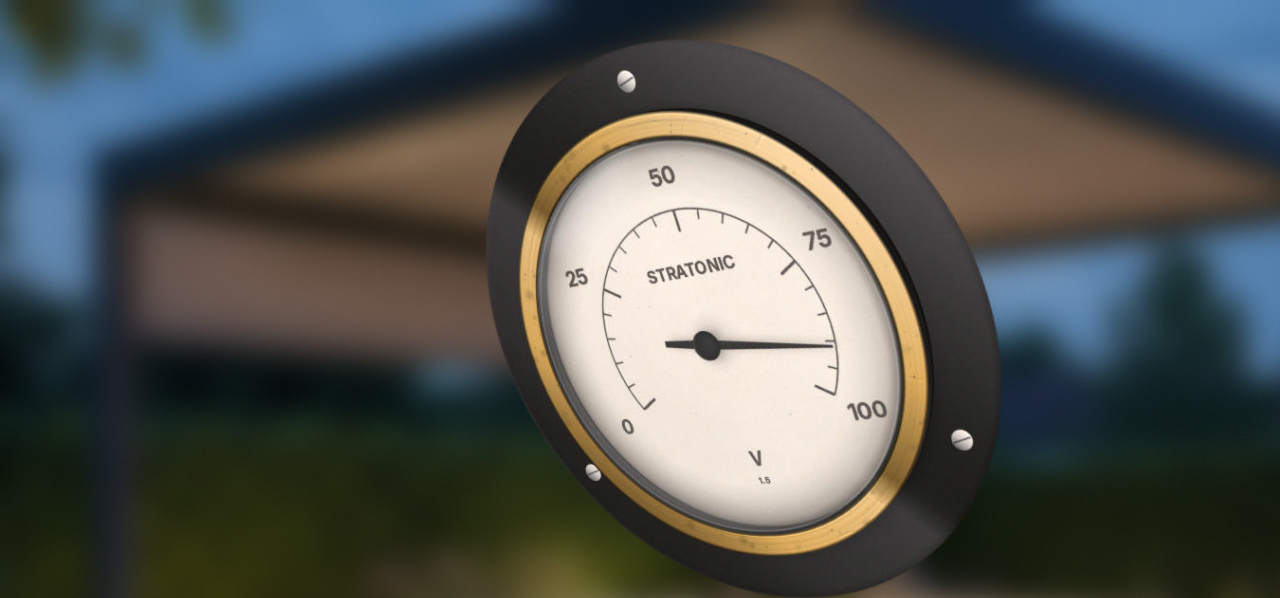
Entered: 90; V
